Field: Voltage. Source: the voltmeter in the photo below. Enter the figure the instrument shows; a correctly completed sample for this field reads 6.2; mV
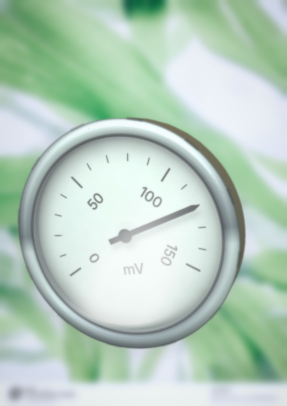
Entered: 120; mV
